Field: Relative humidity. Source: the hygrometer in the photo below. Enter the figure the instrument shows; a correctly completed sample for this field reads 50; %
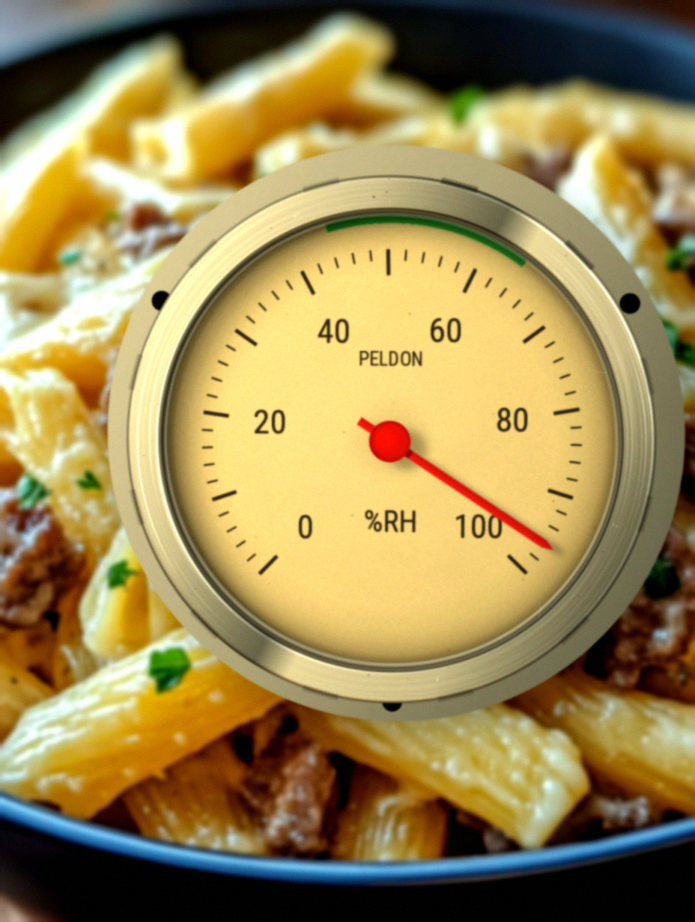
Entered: 96; %
